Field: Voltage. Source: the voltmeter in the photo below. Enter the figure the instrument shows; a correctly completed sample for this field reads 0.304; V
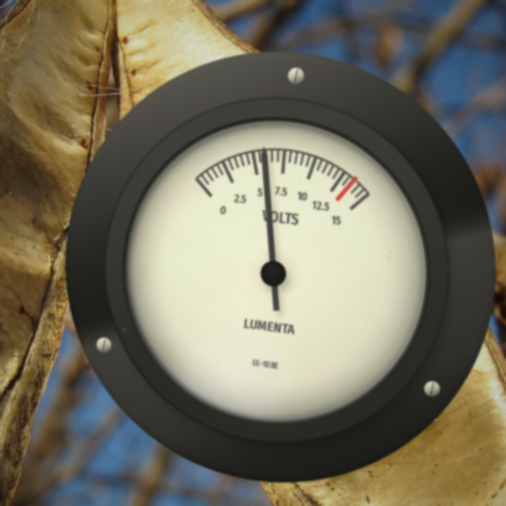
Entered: 6; V
